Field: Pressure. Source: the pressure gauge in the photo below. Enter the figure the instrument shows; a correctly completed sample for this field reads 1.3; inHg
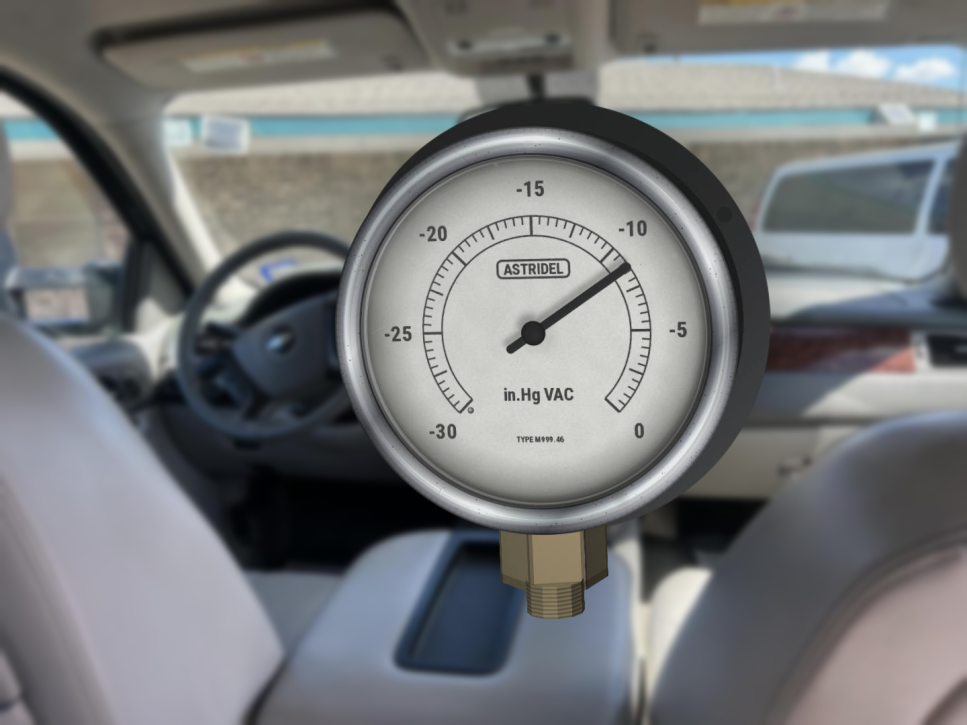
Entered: -8.75; inHg
